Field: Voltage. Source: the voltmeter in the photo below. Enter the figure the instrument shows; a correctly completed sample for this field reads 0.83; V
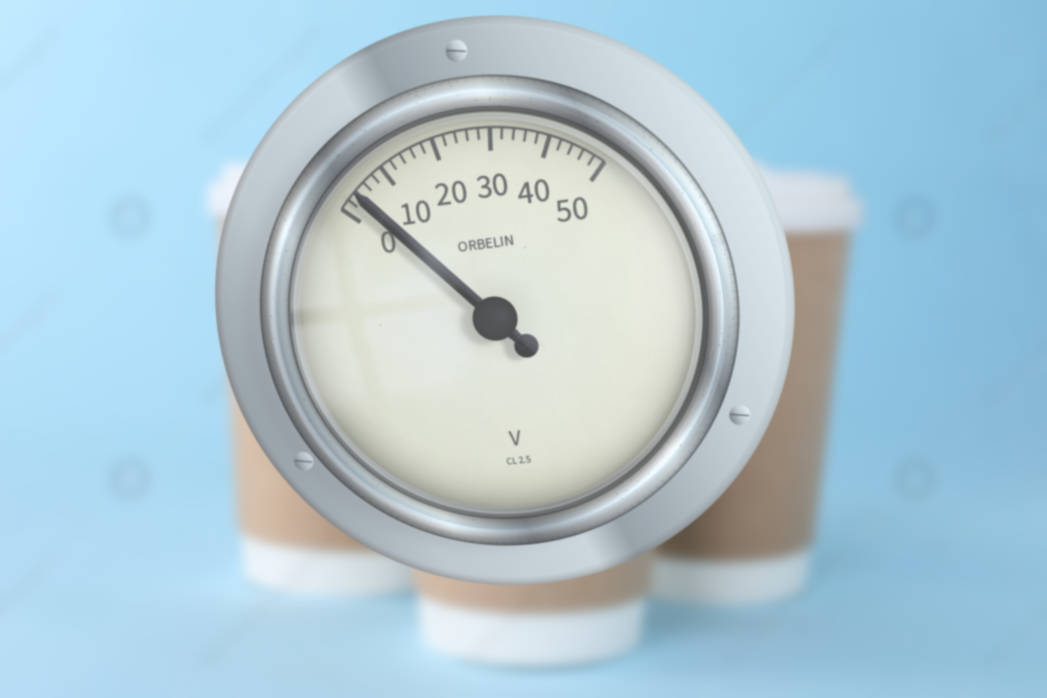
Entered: 4; V
